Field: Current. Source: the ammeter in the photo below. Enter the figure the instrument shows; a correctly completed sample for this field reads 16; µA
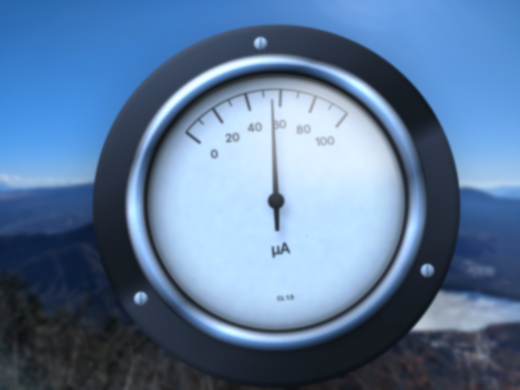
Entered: 55; µA
